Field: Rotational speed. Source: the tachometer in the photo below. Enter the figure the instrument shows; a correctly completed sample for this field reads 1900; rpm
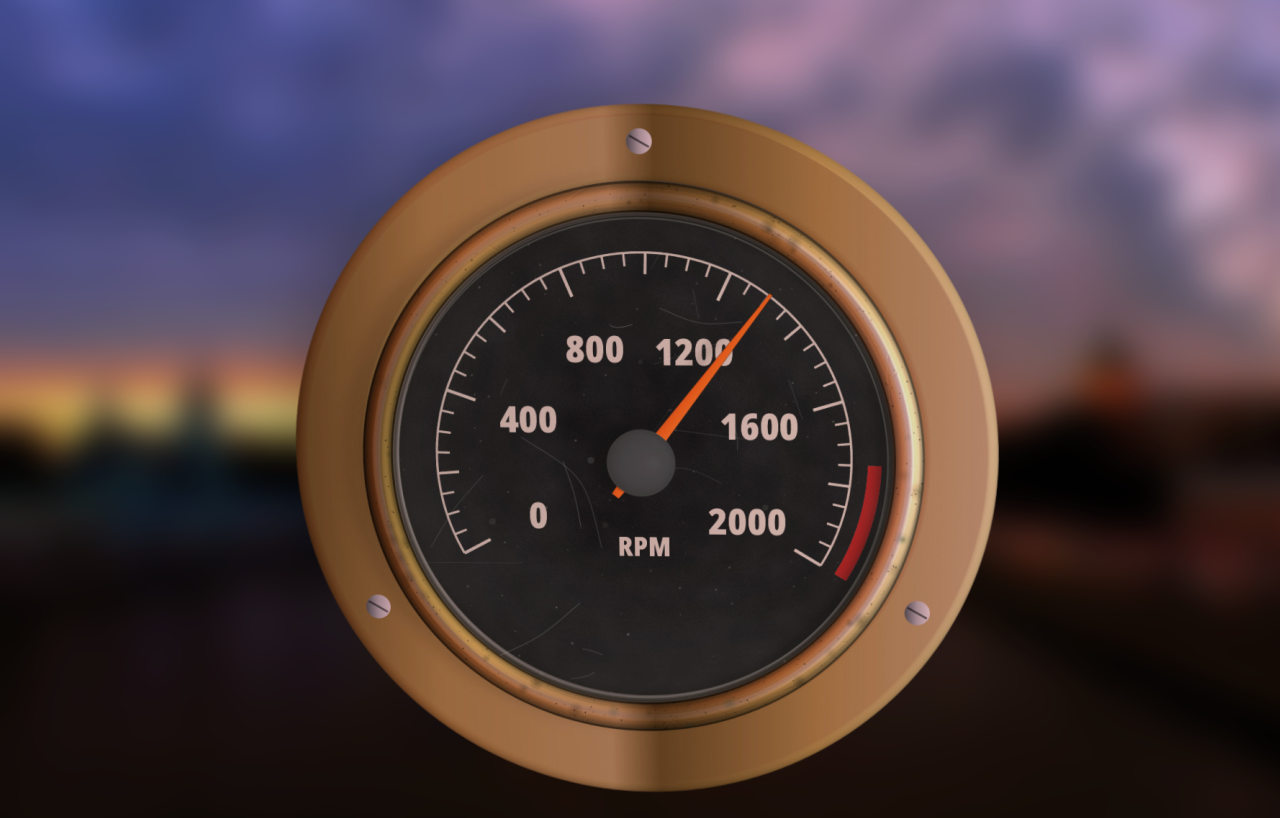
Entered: 1300; rpm
